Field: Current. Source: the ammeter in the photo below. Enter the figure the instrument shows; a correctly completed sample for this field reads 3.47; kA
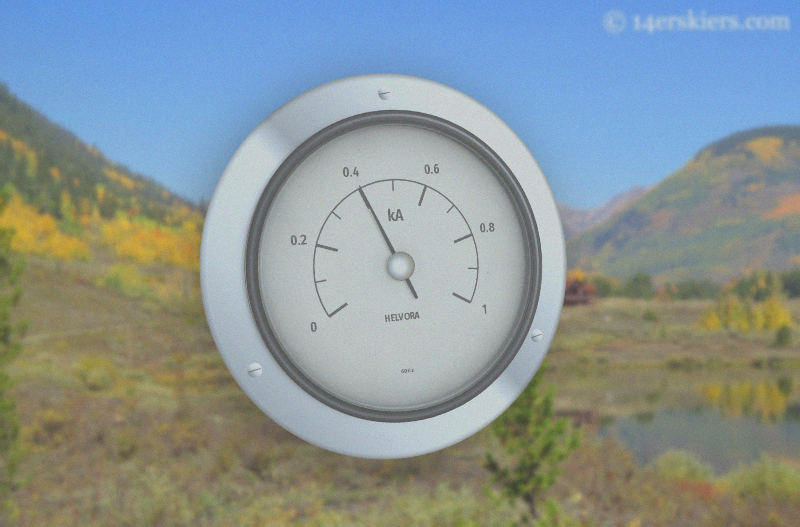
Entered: 0.4; kA
